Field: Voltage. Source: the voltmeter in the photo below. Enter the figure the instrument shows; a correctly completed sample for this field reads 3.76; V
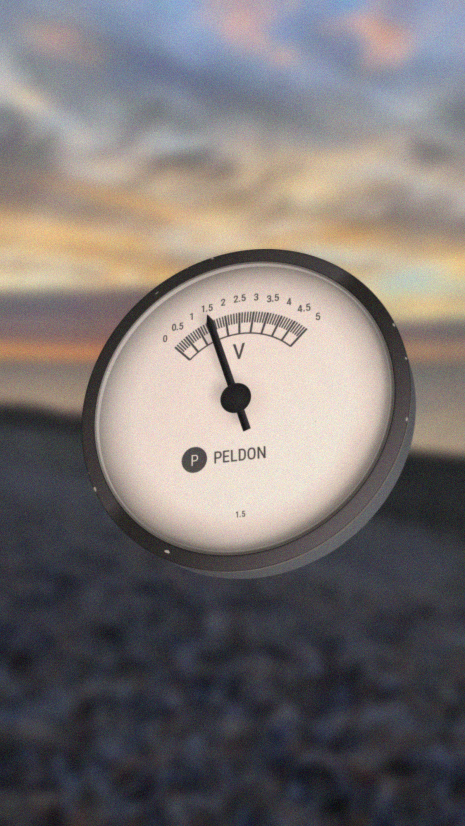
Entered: 1.5; V
